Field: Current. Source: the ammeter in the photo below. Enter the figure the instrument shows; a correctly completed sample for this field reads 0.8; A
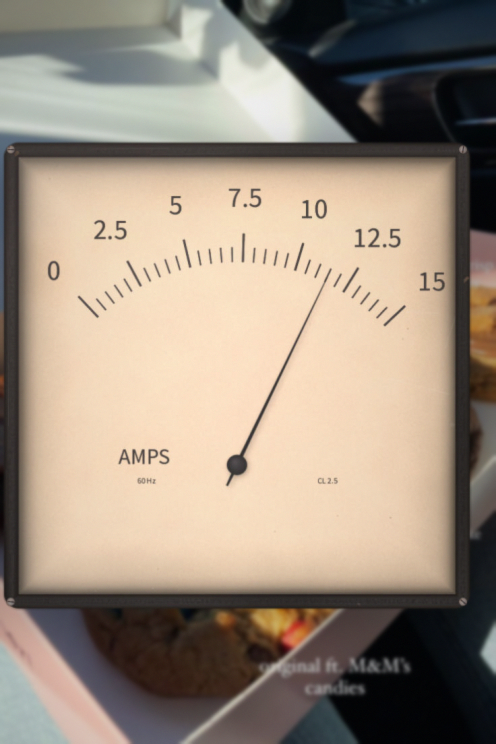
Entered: 11.5; A
